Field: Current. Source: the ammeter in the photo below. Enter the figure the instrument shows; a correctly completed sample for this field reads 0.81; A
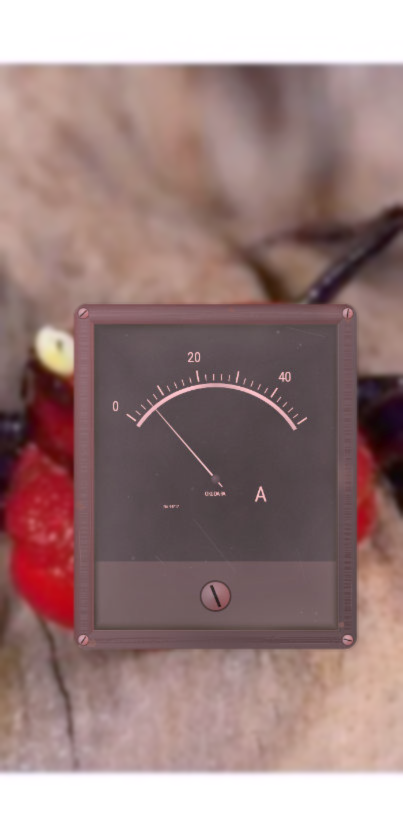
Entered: 6; A
